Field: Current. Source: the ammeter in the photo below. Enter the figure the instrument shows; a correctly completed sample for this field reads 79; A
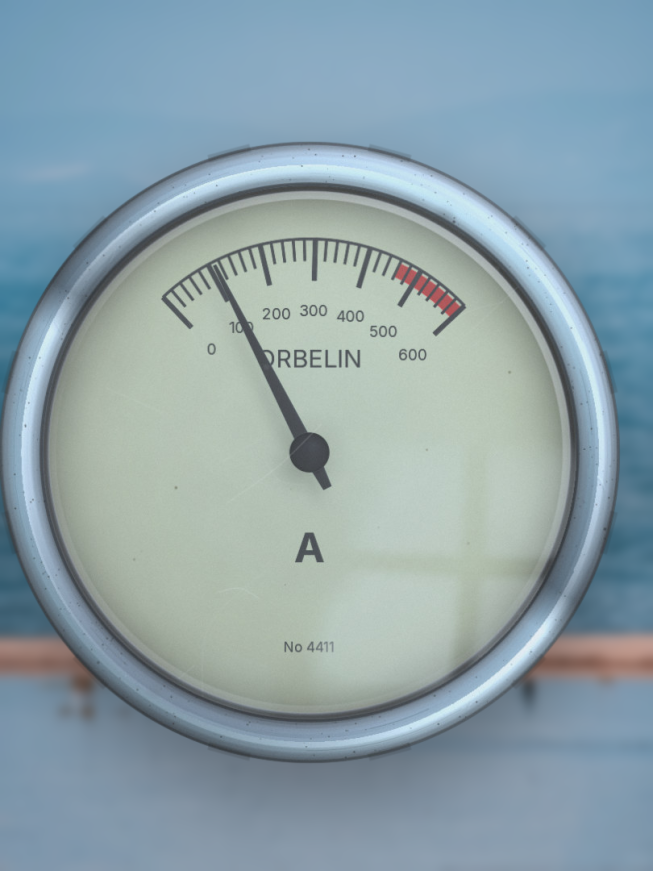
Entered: 110; A
